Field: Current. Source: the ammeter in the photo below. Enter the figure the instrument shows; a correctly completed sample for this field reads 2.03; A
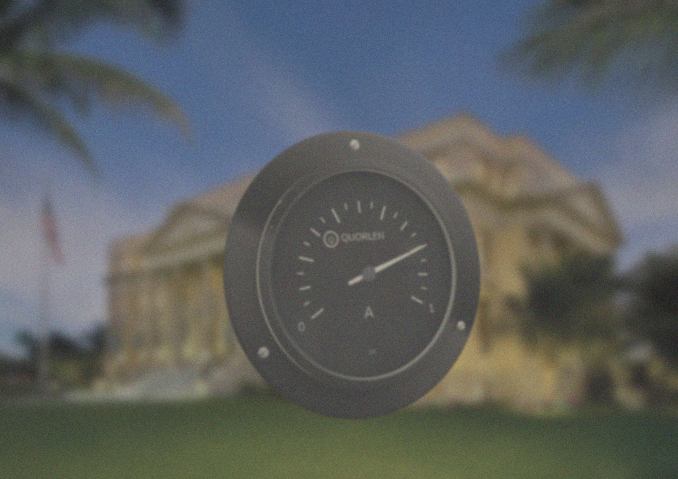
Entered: 0.8; A
